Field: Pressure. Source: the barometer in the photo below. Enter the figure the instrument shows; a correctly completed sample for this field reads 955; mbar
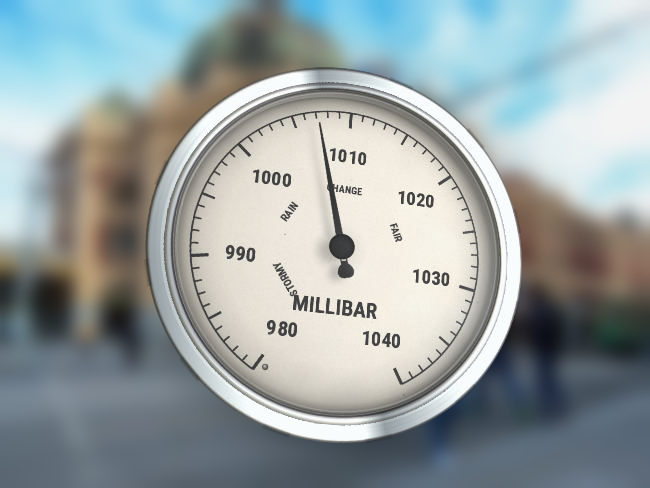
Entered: 1007; mbar
